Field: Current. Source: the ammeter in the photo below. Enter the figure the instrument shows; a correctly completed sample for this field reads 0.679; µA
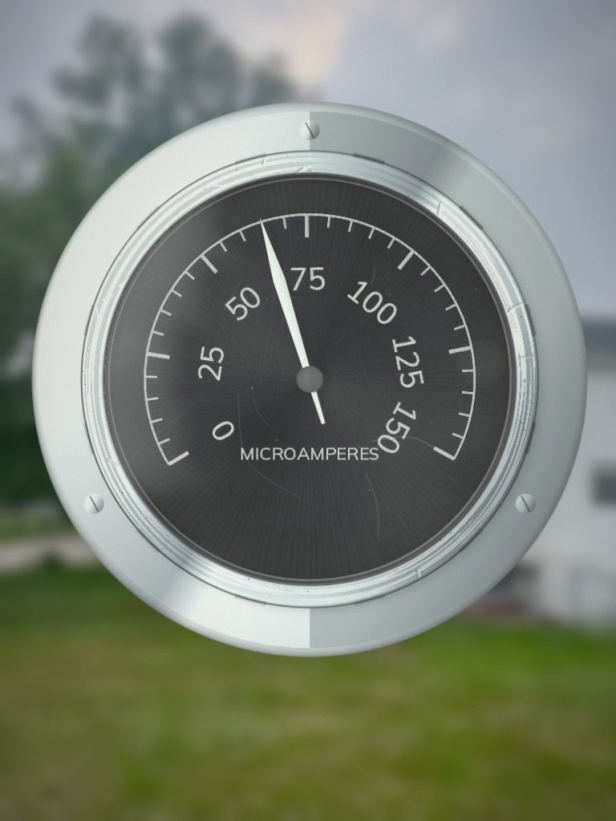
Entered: 65; µA
